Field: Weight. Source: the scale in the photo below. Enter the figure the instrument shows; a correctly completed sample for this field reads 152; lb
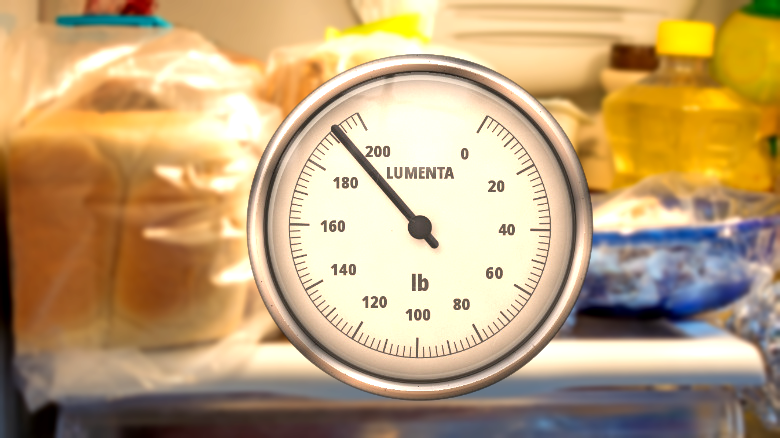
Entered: 192; lb
